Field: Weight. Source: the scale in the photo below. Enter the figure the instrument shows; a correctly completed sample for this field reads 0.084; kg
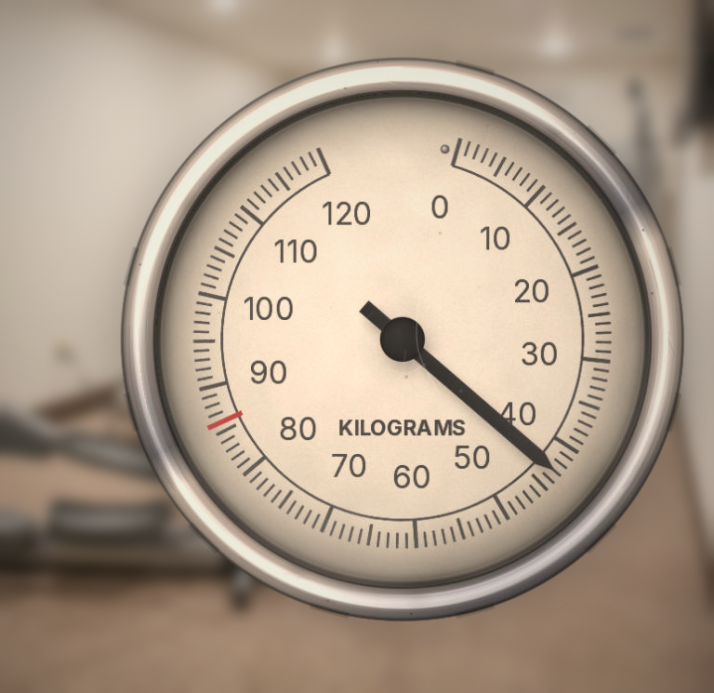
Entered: 43; kg
